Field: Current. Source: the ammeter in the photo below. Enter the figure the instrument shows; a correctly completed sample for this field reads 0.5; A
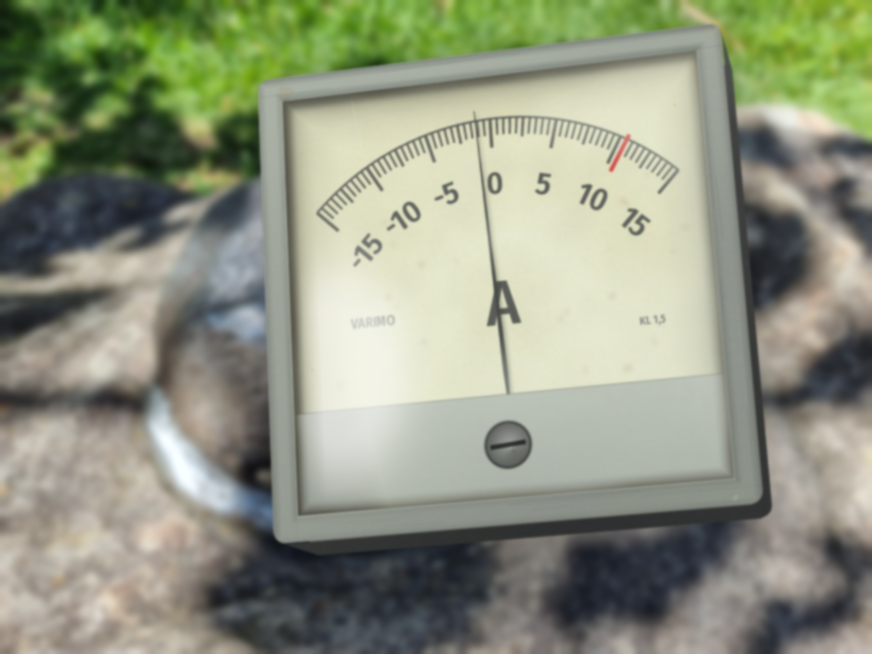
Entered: -1; A
